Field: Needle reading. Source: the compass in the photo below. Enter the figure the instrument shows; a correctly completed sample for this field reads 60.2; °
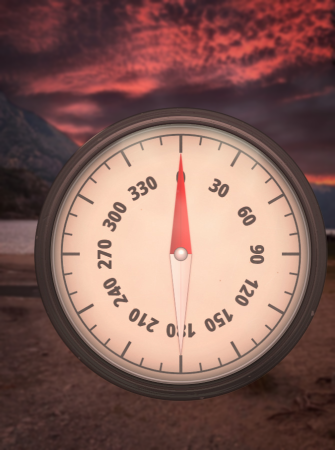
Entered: 0; °
